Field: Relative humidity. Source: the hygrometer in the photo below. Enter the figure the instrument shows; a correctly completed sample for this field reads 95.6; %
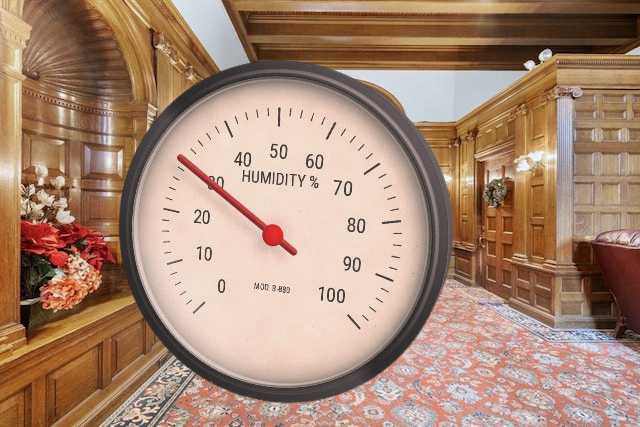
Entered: 30; %
